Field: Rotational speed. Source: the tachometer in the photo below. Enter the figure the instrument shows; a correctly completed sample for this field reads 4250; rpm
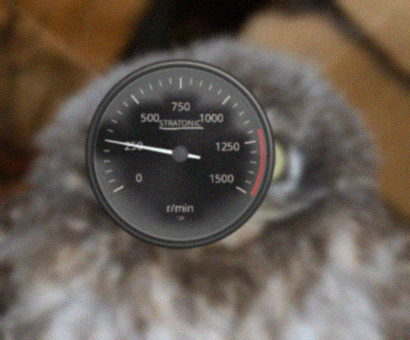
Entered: 250; rpm
